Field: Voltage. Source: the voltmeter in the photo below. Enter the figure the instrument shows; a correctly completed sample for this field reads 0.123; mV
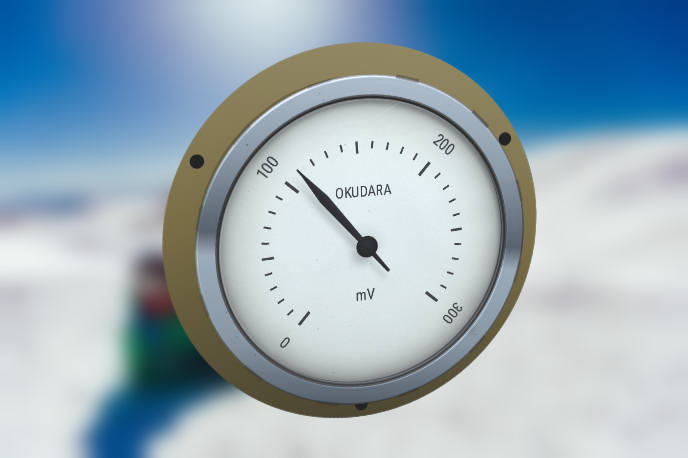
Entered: 110; mV
